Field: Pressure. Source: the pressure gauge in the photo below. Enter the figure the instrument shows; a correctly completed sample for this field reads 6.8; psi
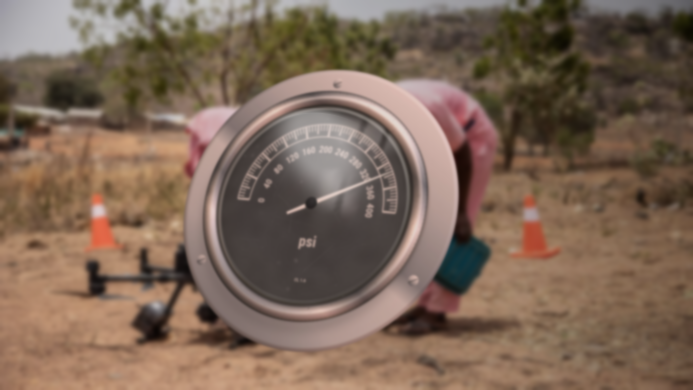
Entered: 340; psi
